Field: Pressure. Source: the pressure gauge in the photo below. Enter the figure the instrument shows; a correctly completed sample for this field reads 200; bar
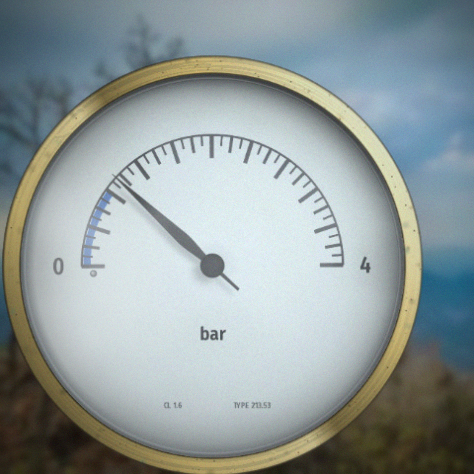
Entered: 0.95; bar
